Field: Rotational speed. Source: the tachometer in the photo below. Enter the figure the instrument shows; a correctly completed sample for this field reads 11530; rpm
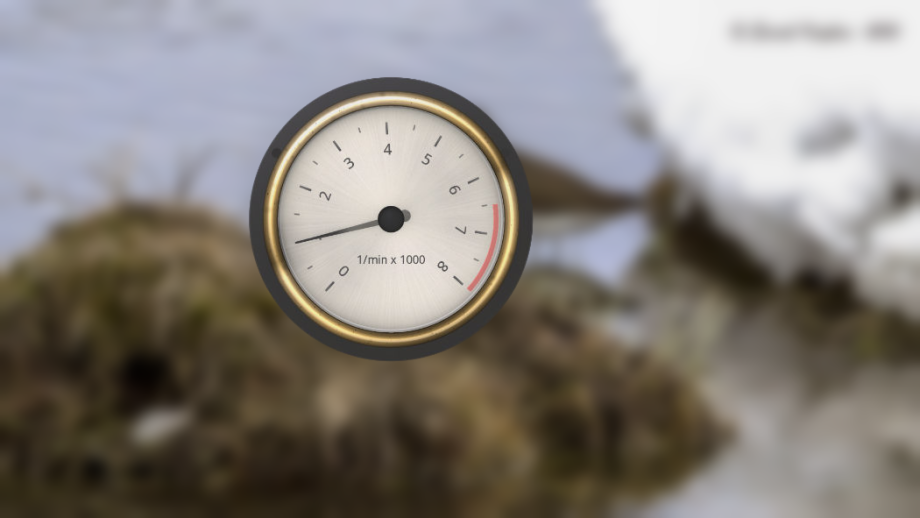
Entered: 1000; rpm
